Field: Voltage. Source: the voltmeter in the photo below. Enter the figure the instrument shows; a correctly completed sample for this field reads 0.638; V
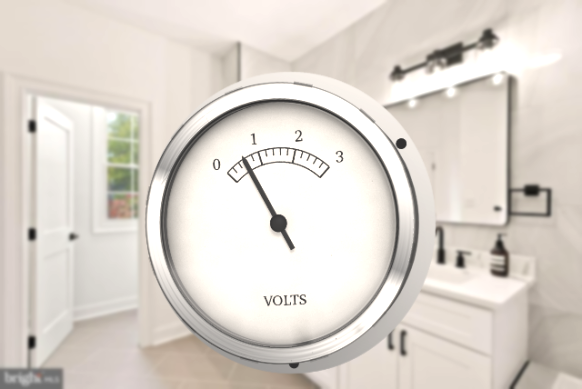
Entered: 0.6; V
